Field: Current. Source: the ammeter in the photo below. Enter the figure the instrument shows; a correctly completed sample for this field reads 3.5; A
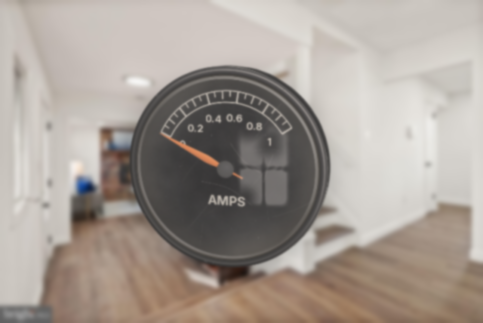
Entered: 0; A
